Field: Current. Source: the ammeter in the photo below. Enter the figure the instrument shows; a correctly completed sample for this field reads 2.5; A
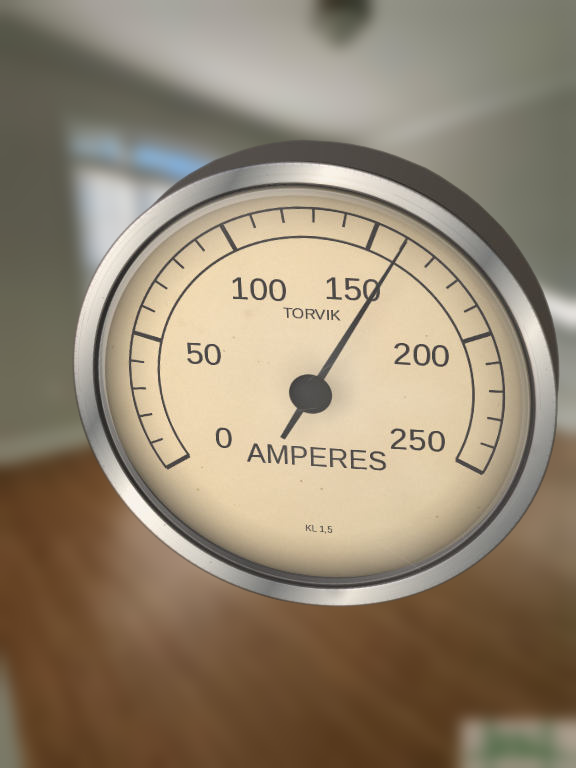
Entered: 160; A
